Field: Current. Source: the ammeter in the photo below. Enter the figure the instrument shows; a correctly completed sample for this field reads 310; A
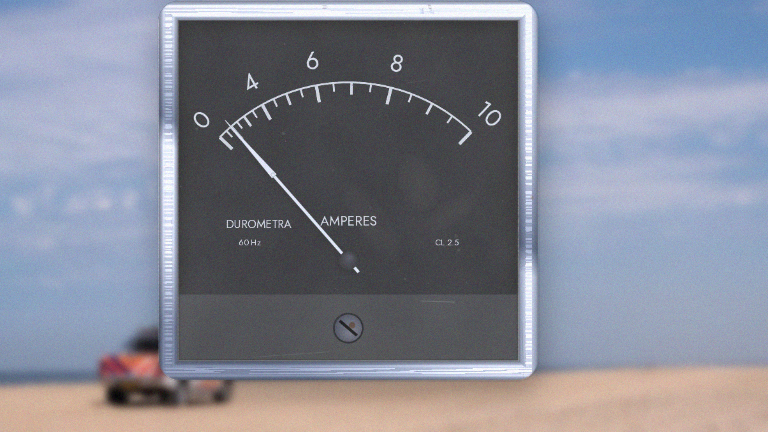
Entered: 2; A
